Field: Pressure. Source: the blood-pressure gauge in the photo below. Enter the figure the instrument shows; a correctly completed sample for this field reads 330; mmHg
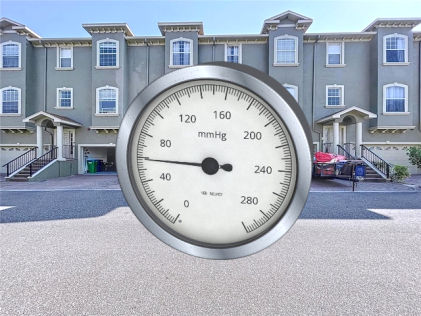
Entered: 60; mmHg
